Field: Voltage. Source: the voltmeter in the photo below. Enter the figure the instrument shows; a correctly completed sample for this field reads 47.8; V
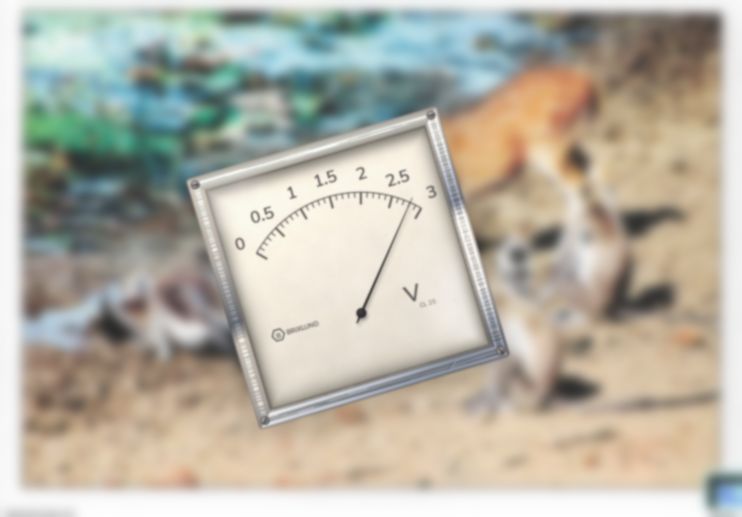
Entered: 2.8; V
